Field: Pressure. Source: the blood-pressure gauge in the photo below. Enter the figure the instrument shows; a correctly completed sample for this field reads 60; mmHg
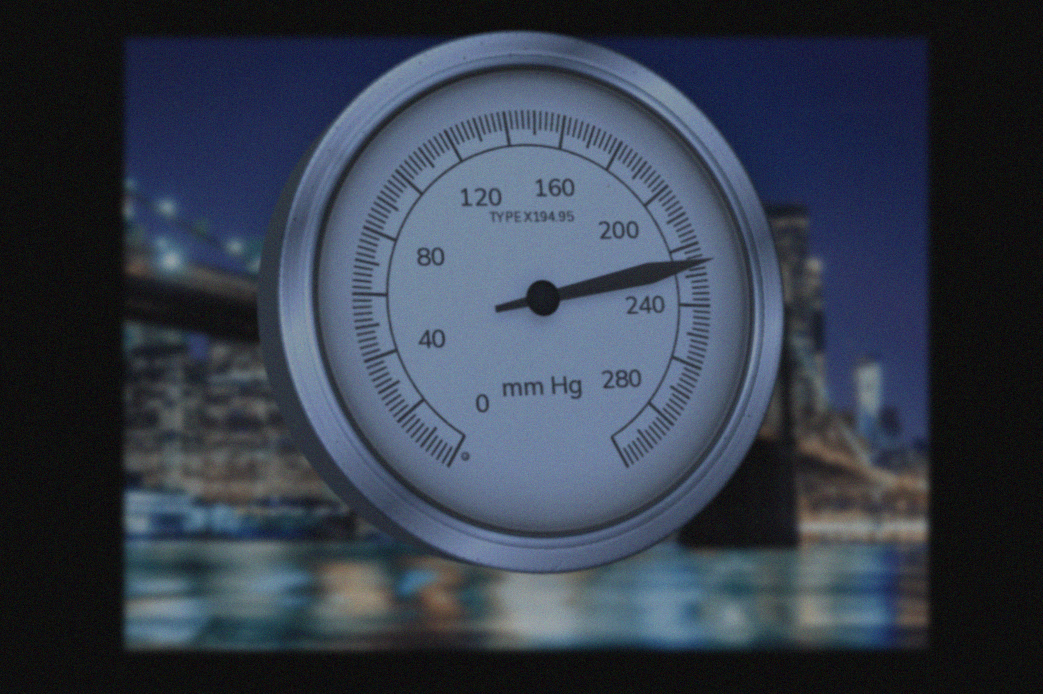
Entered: 226; mmHg
